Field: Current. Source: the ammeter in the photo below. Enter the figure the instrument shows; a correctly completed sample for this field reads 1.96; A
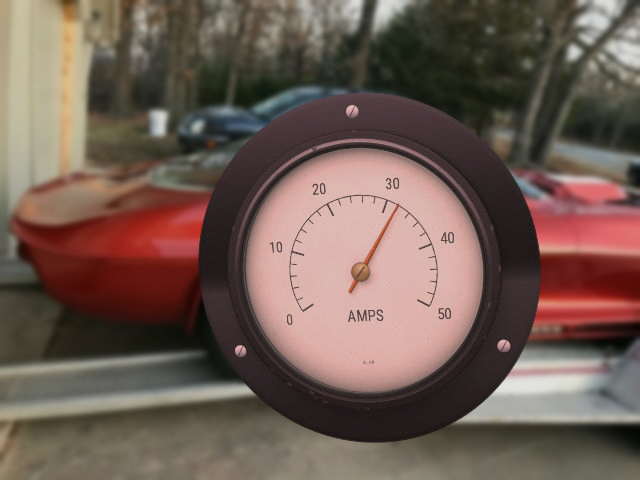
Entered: 32; A
